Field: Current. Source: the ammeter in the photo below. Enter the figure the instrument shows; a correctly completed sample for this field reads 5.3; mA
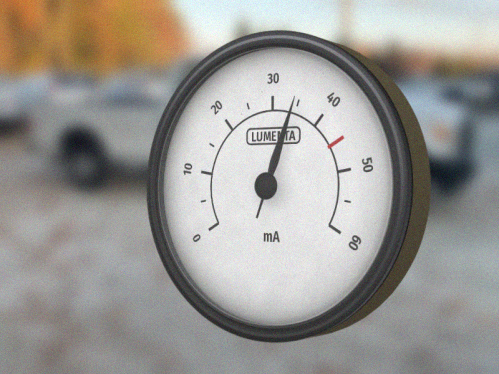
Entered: 35; mA
